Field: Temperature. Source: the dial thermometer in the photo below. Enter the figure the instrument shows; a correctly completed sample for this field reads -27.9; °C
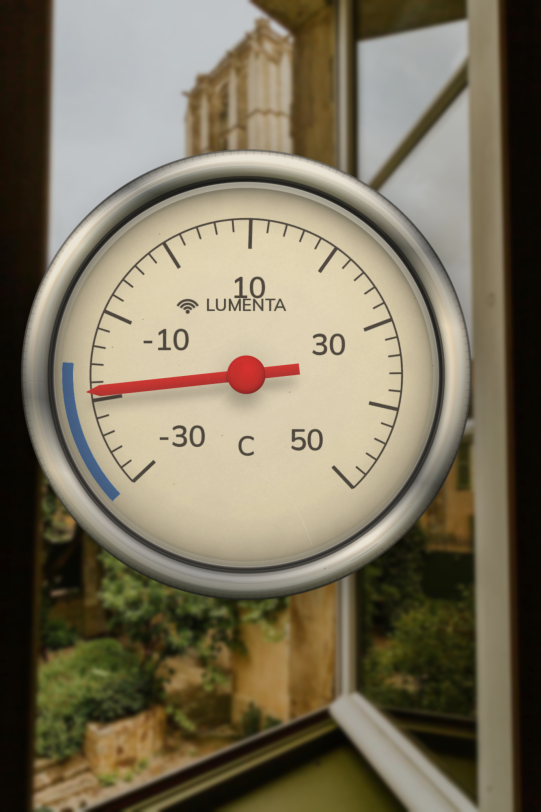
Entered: -19; °C
